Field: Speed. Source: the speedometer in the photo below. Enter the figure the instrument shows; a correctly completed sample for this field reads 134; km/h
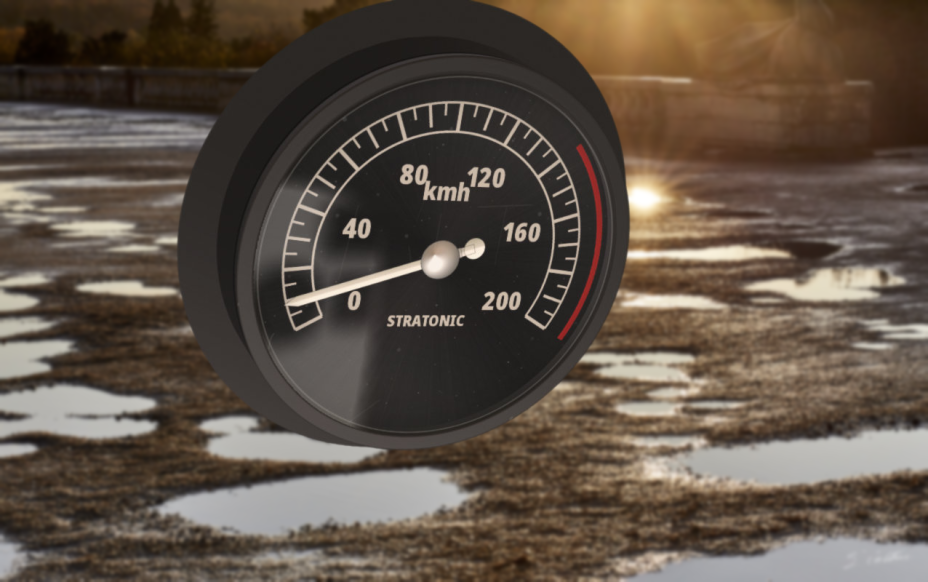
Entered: 10; km/h
